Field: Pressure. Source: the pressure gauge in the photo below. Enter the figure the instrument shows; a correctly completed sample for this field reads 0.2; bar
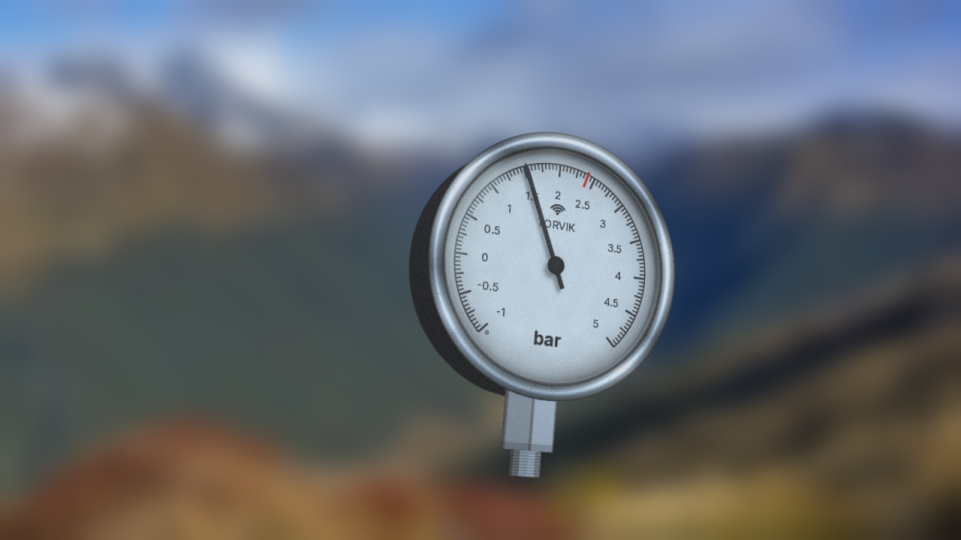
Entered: 1.5; bar
